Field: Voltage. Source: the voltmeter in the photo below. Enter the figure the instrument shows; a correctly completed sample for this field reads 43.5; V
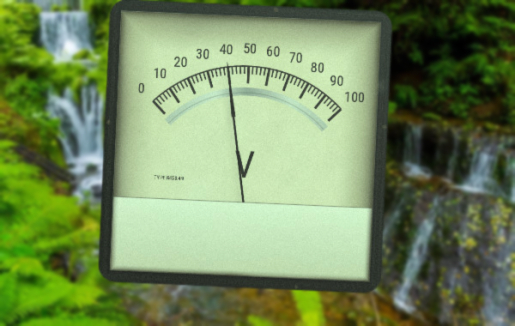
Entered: 40; V
